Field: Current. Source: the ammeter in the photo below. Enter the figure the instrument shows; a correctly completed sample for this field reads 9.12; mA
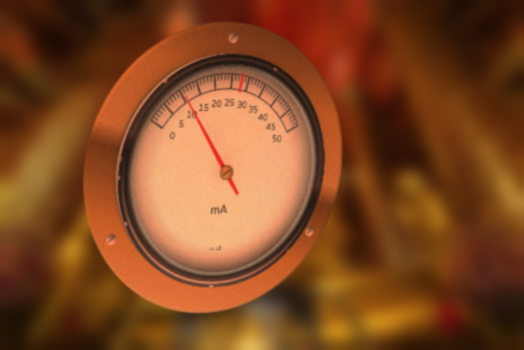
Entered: 10; mA
